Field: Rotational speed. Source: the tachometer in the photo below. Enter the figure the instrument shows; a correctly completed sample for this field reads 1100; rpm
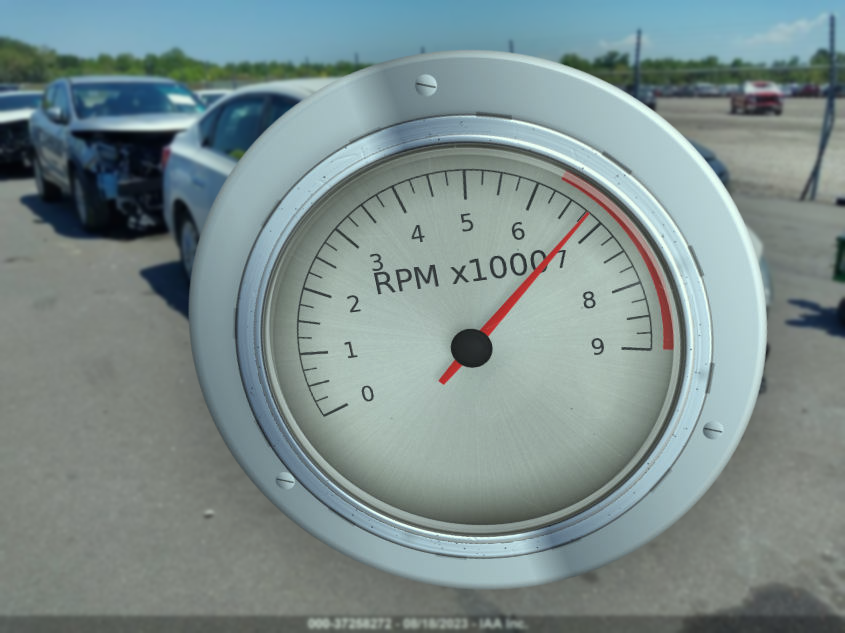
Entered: 6750; rpm
